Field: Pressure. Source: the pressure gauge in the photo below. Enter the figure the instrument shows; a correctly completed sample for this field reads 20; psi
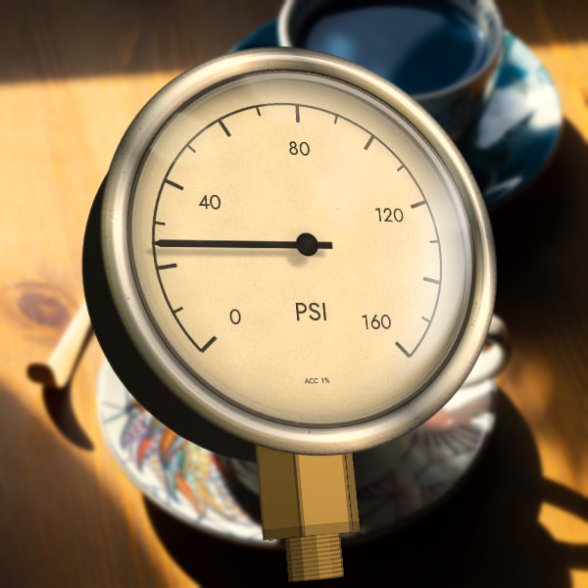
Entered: 25; psi
